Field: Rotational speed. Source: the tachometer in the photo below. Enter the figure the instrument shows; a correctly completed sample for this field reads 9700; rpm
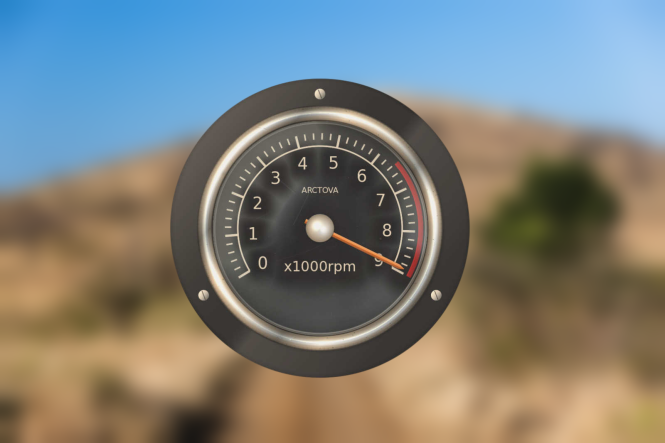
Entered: 8900; rpm
